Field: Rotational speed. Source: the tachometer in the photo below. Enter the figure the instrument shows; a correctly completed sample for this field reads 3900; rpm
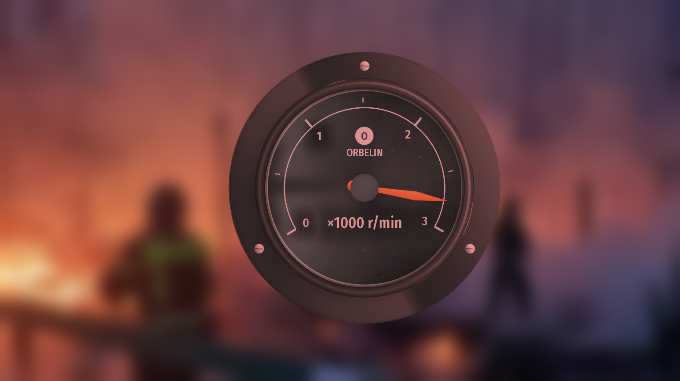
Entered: 2750; rpm
